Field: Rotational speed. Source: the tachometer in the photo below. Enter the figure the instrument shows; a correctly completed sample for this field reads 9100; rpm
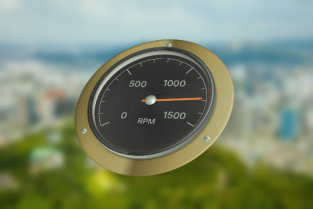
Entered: 1300; rpm
